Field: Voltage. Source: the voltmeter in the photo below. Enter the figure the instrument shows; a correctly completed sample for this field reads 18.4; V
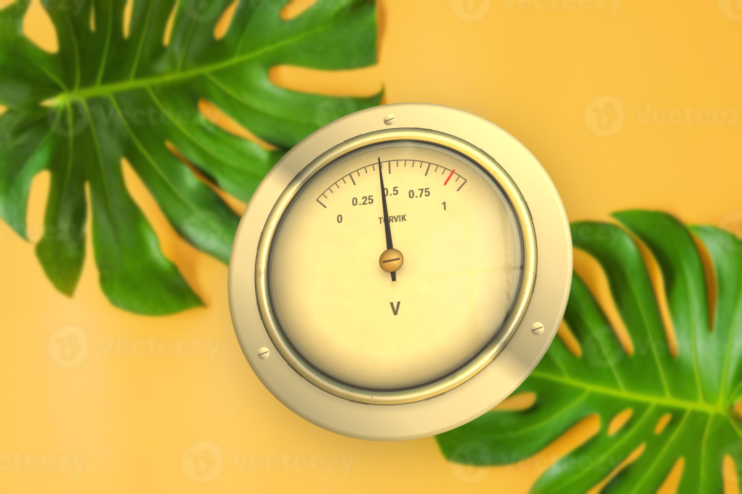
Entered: 0.45; V
